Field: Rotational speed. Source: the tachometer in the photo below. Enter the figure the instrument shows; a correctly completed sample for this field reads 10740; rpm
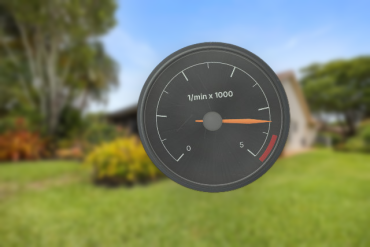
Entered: 4250; rpm
